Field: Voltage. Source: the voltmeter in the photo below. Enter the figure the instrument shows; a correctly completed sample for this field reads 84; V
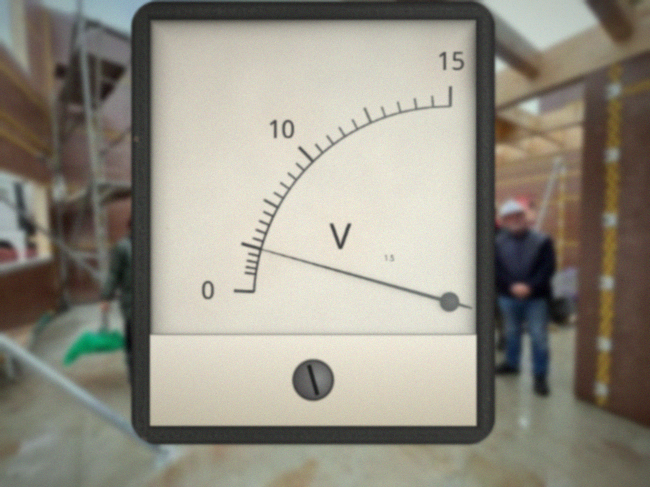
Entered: 5; V
